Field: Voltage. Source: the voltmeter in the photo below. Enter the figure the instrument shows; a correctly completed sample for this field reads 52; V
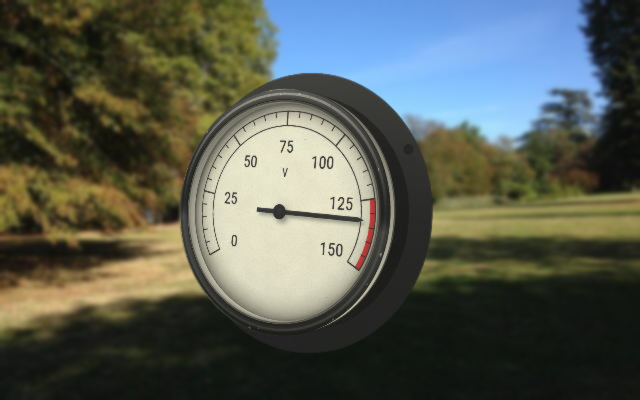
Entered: 132.5; V
